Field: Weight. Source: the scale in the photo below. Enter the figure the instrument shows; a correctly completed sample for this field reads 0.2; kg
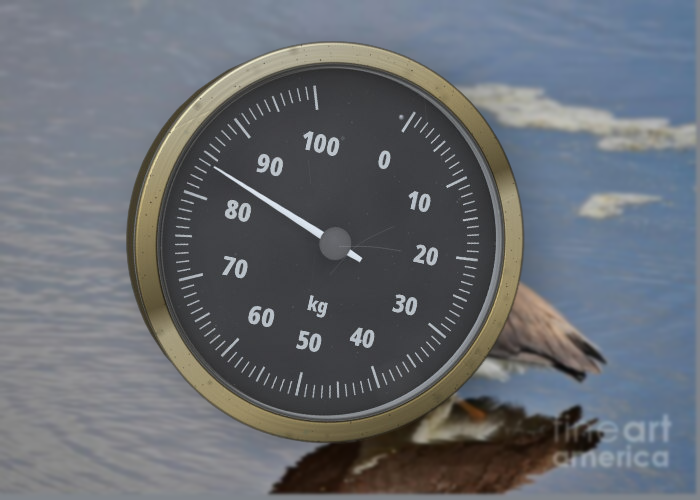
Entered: 84; kg
